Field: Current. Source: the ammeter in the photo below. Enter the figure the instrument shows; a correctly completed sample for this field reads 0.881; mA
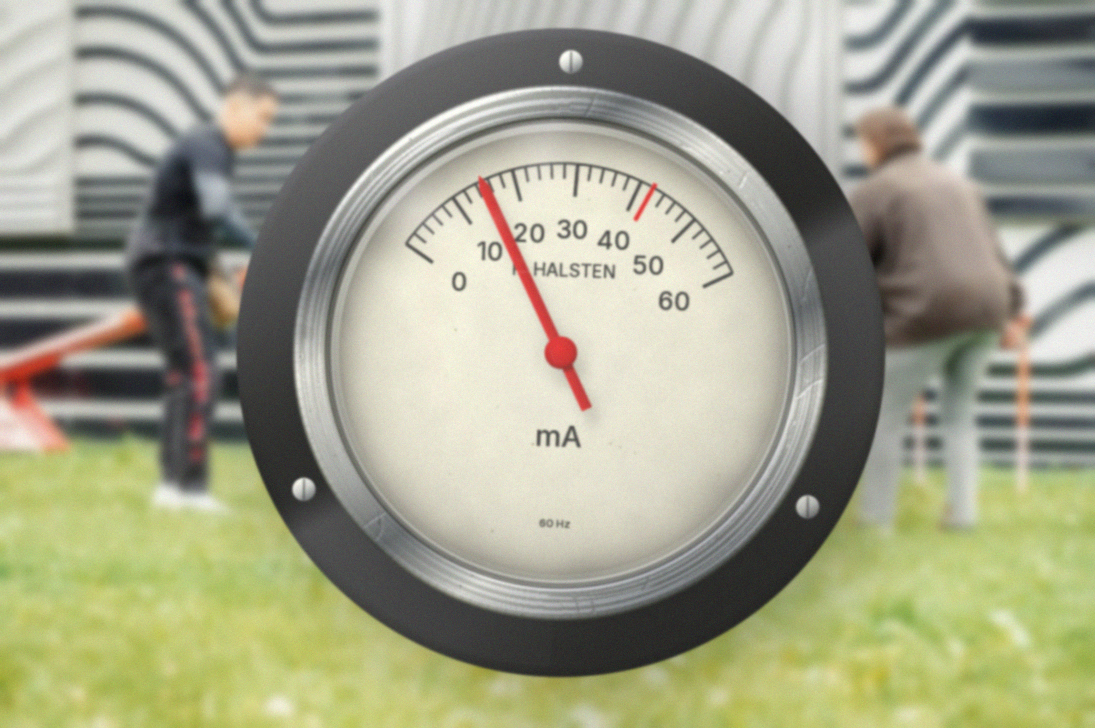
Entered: 15; mA
